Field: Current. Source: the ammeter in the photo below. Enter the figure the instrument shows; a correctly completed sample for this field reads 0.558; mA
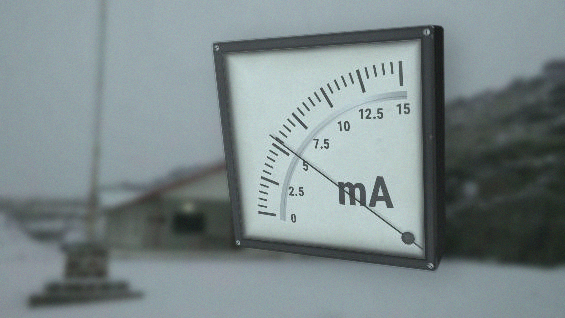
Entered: 5.5; mA
